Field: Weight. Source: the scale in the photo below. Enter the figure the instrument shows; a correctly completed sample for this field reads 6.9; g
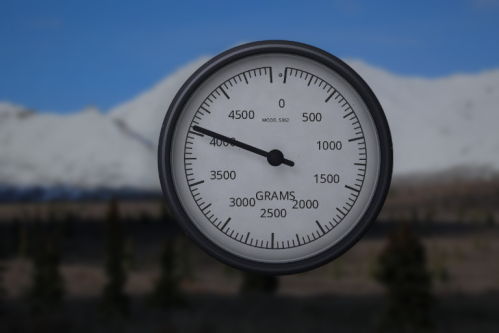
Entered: 4050; g
